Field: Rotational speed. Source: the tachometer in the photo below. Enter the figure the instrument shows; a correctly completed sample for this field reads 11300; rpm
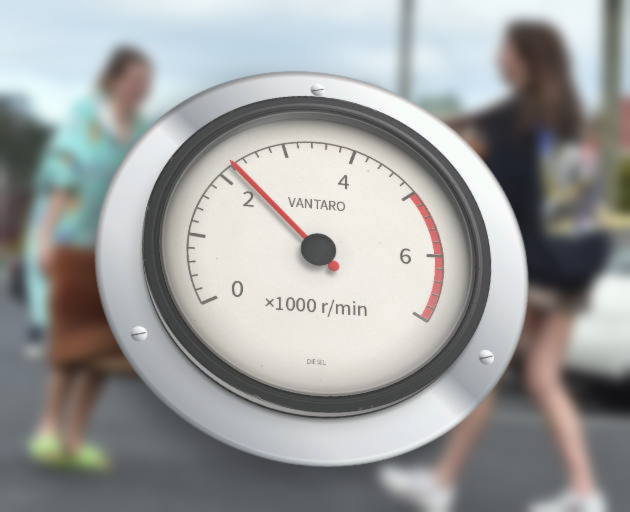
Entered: 2200; rpm
